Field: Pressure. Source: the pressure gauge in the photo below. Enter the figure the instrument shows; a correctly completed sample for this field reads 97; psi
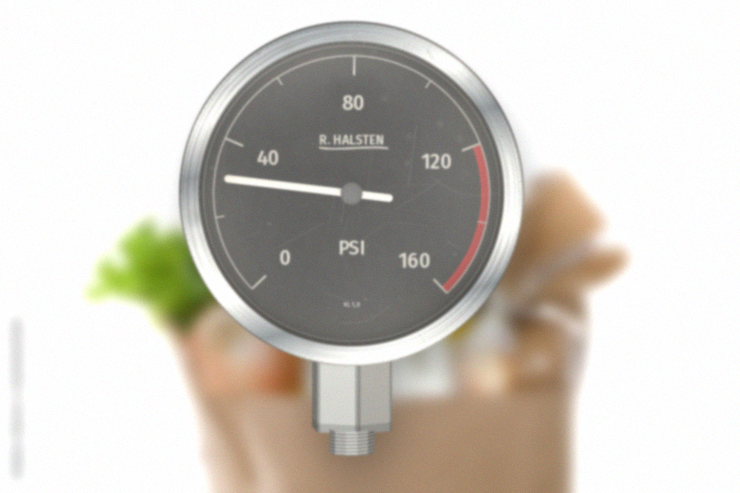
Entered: 30; psi
